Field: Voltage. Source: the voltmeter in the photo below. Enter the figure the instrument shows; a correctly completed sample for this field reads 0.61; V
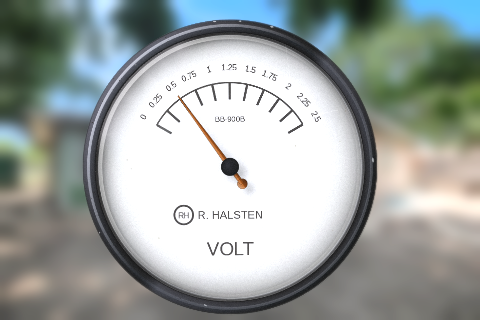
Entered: 0.5; V
